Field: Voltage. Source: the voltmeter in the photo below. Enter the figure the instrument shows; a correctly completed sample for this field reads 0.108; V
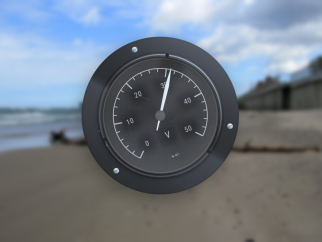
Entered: 31; V
